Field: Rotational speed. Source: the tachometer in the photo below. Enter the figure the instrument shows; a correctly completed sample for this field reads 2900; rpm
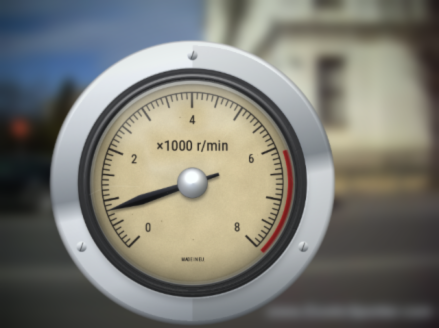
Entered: 800; rpm
